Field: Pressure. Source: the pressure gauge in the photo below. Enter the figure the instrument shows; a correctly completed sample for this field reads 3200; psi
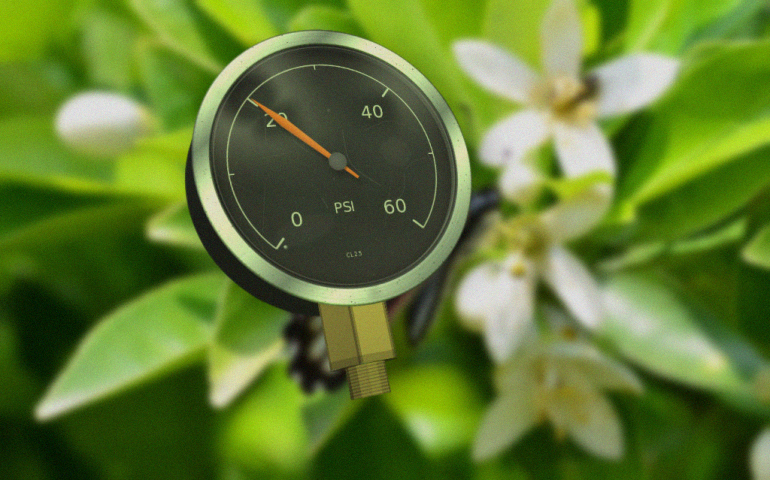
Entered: 20; psi
